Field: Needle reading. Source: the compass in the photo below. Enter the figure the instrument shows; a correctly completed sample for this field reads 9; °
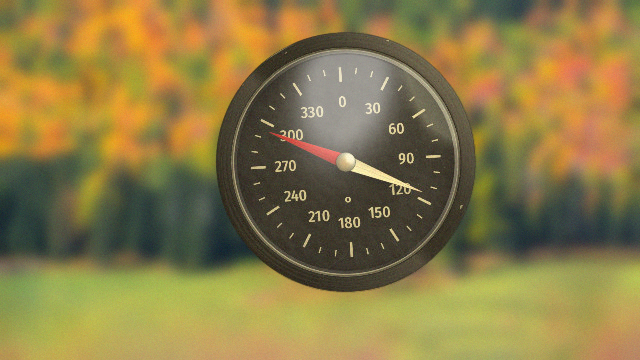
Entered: 295; °
